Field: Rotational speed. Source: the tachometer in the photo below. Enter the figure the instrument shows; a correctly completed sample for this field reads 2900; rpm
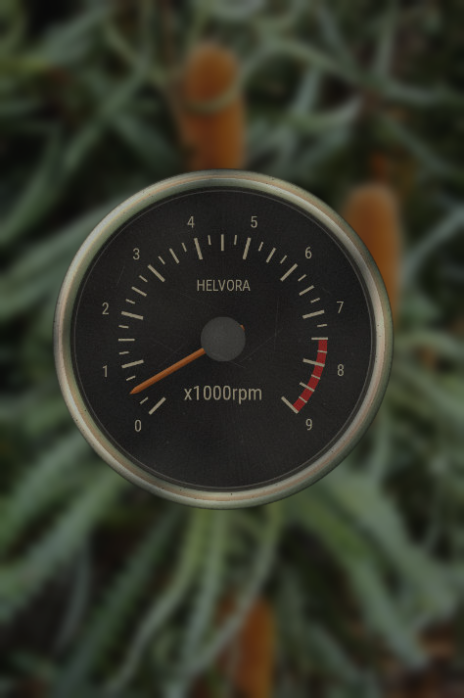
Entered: 500; rpm
